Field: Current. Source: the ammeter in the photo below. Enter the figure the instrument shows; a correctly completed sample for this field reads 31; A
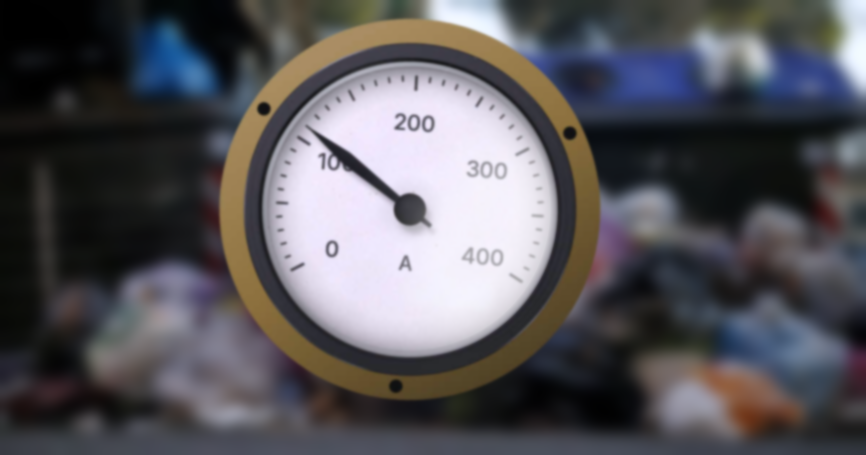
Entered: 110; A
